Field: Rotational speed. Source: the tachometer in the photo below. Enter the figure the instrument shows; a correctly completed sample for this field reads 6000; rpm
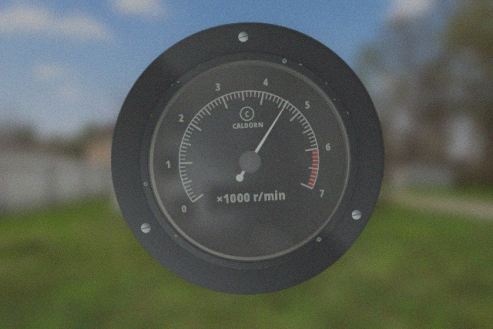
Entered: 4600; rpm
